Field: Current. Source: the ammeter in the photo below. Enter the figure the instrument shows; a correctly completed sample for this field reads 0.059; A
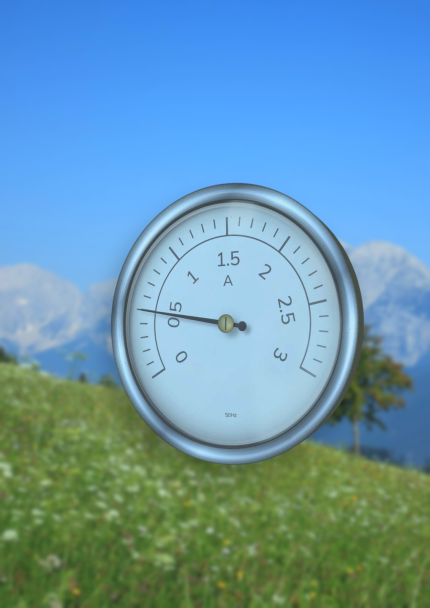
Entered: 0.5; A
